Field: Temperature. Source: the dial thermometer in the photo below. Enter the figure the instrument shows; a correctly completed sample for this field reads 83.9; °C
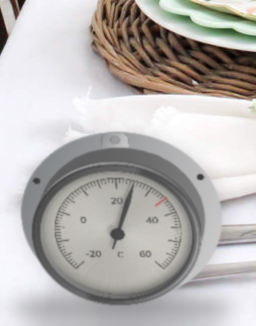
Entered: 25; °C
